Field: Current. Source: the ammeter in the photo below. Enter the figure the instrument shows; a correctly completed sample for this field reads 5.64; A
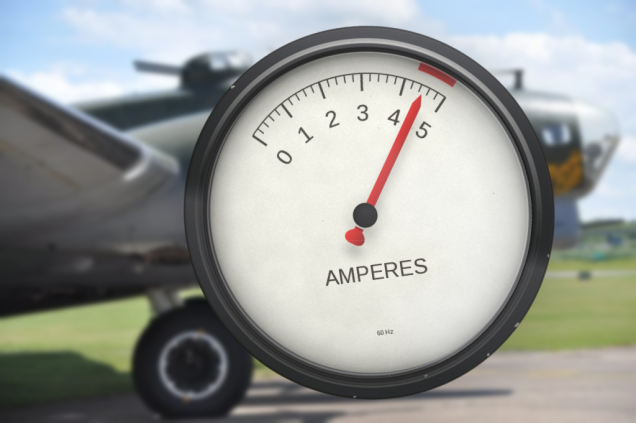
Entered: 4.5; A
